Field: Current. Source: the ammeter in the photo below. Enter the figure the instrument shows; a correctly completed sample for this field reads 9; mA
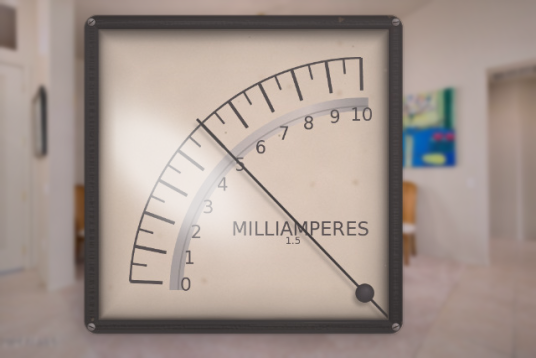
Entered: 5; mA
